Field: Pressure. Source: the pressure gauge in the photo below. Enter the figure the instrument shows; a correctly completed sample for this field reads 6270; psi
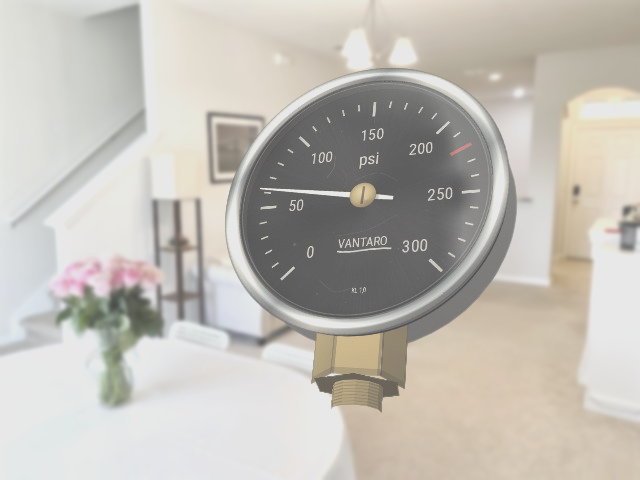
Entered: 60; psi
